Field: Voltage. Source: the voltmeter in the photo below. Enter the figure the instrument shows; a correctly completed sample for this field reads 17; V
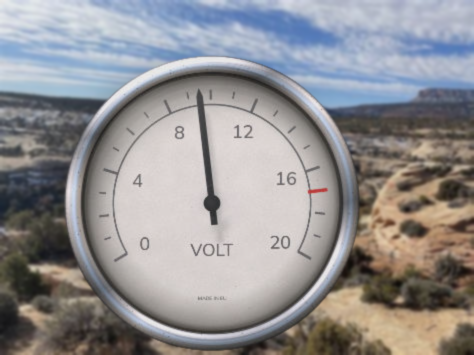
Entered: 9.5; V
